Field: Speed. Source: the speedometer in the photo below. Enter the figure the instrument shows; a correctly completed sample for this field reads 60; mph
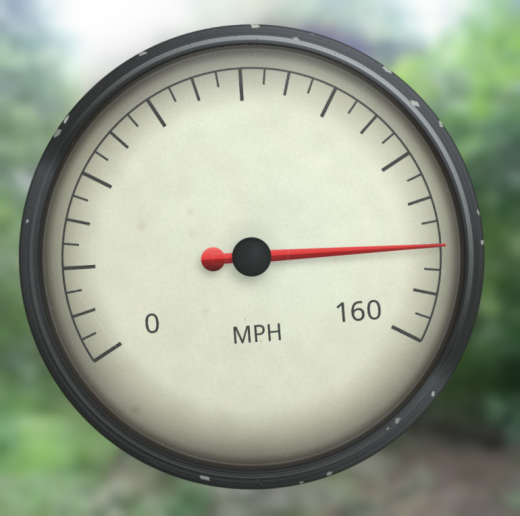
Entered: 140; mph
